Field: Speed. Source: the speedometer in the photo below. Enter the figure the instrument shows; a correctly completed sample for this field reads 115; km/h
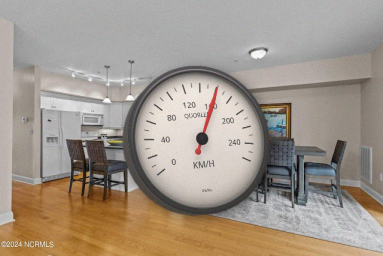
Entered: 160; km/h
